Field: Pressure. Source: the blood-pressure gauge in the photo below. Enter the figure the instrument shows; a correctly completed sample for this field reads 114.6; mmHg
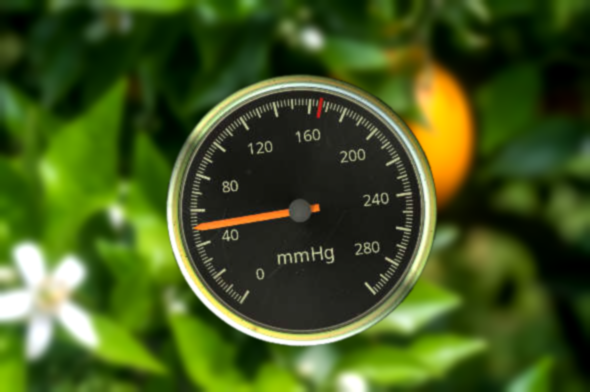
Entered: 50; mmHg
